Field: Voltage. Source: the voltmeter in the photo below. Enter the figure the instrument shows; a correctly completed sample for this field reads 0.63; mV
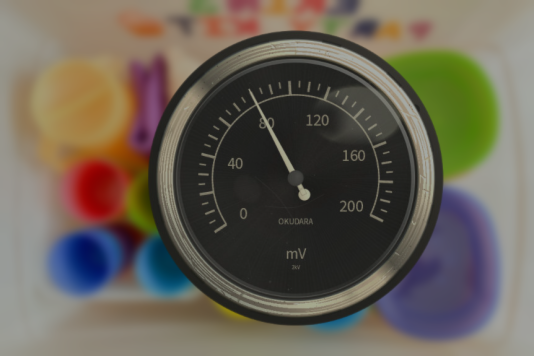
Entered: 80; mV
